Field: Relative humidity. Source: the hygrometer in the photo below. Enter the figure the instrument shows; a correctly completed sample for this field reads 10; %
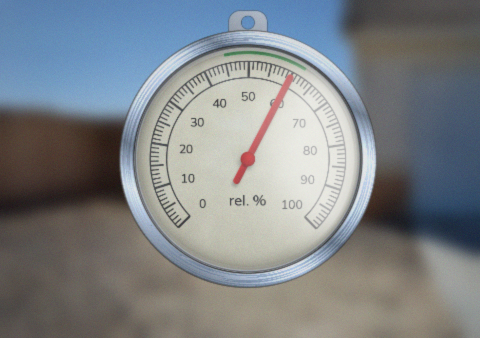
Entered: 60; %
